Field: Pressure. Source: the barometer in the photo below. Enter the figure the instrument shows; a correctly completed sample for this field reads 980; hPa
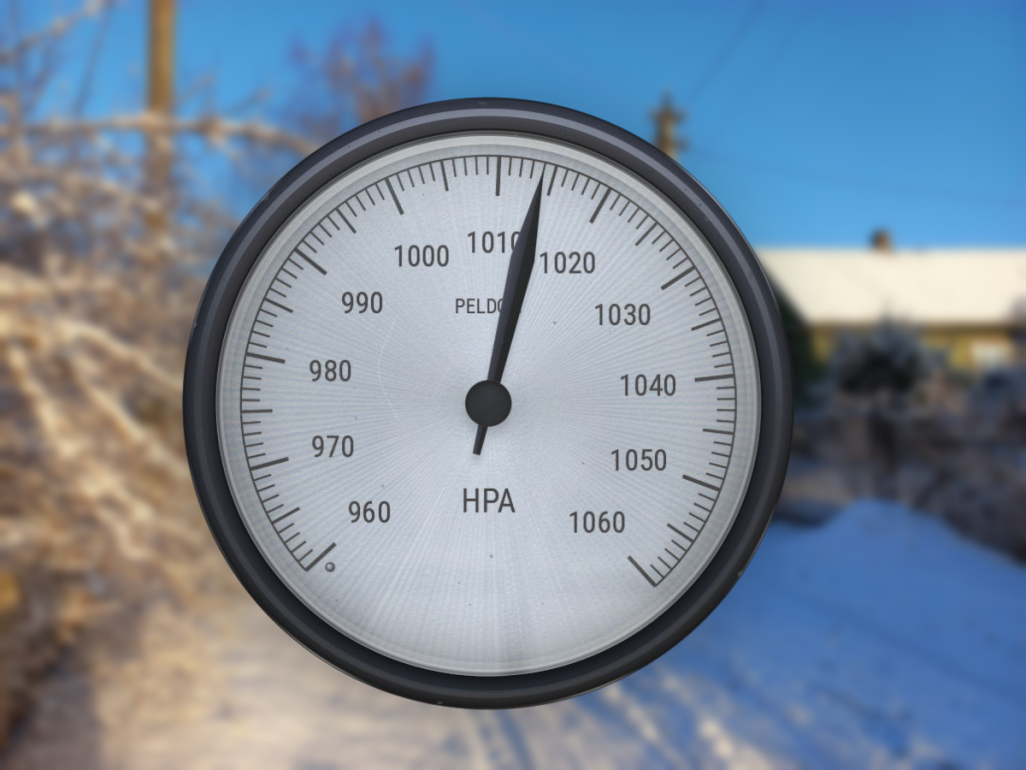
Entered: 1014; hPa
